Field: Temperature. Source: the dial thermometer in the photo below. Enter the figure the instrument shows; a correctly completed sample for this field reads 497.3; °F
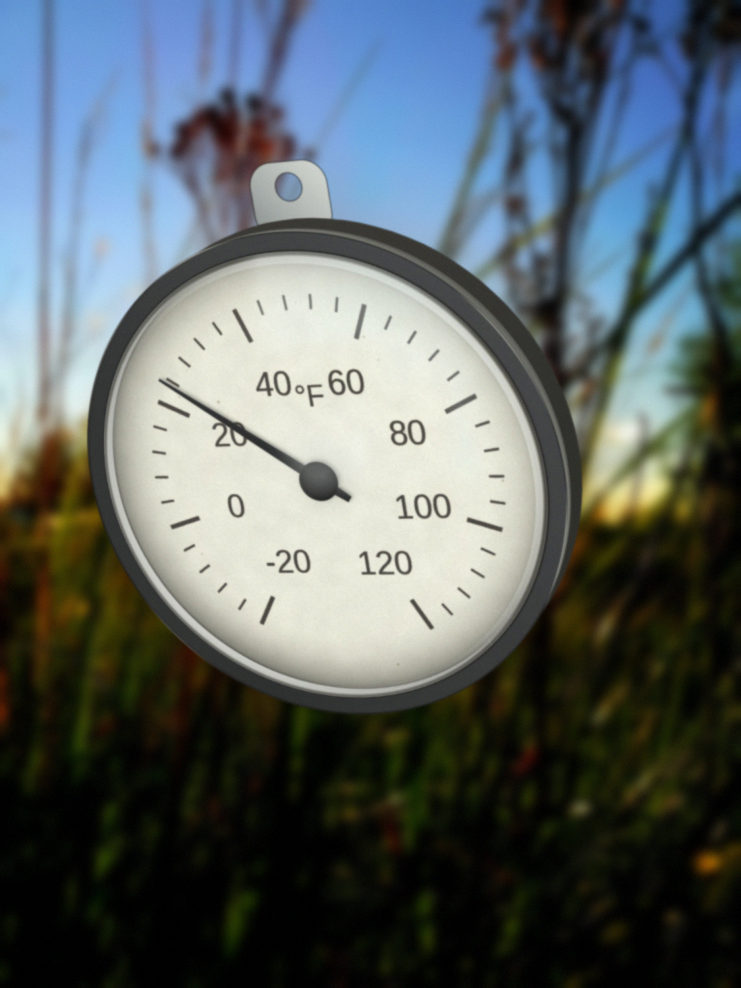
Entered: 24; °F
